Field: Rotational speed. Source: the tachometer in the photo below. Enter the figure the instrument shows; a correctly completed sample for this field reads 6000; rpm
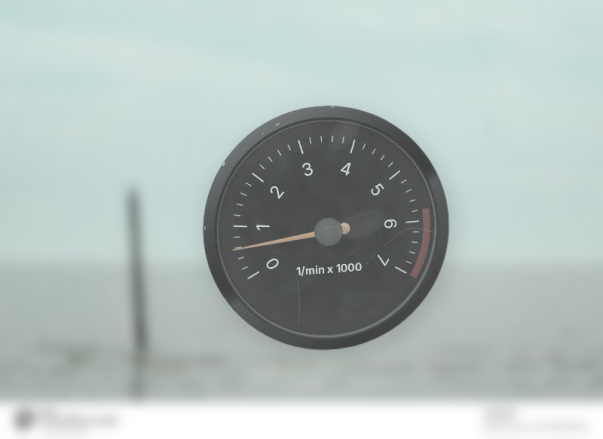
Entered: 600; rpm
